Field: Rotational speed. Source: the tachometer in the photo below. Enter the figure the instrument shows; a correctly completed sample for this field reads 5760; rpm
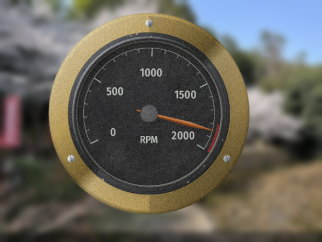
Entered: 1850; rpm
